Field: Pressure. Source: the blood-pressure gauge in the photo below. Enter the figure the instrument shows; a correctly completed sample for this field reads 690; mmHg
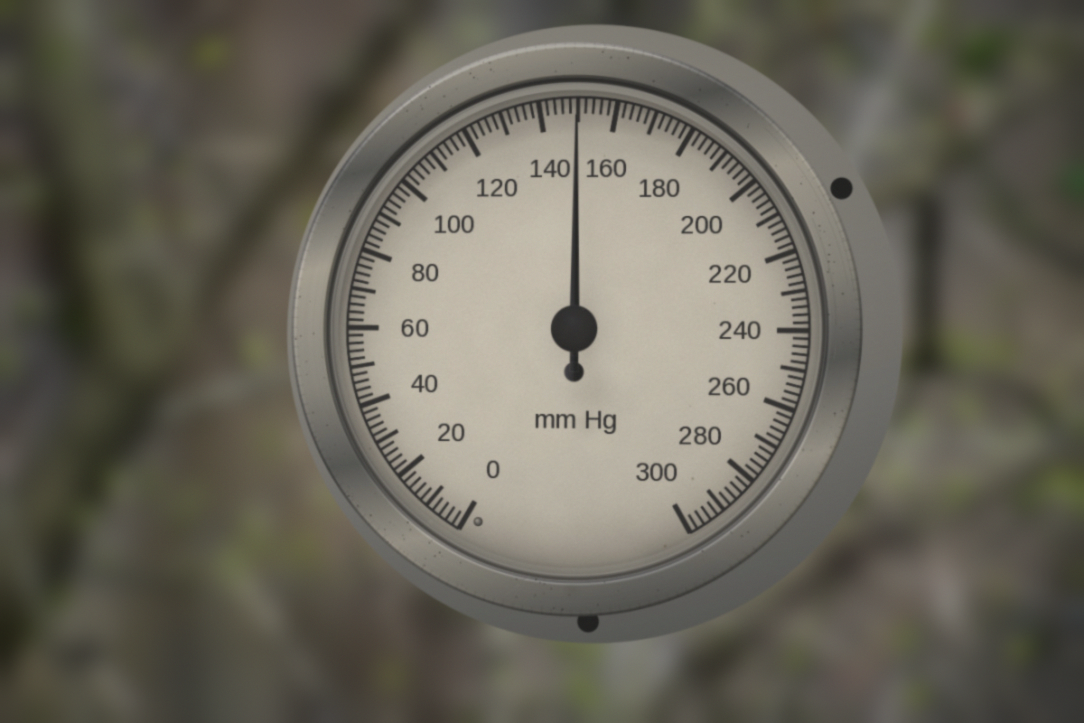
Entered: 150; mmHg
